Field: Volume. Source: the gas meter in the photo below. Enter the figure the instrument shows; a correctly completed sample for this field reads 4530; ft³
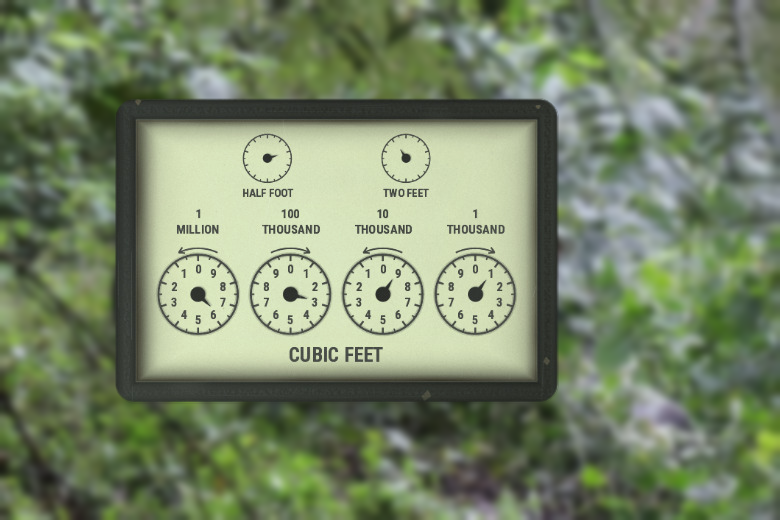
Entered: 629100; ft³
